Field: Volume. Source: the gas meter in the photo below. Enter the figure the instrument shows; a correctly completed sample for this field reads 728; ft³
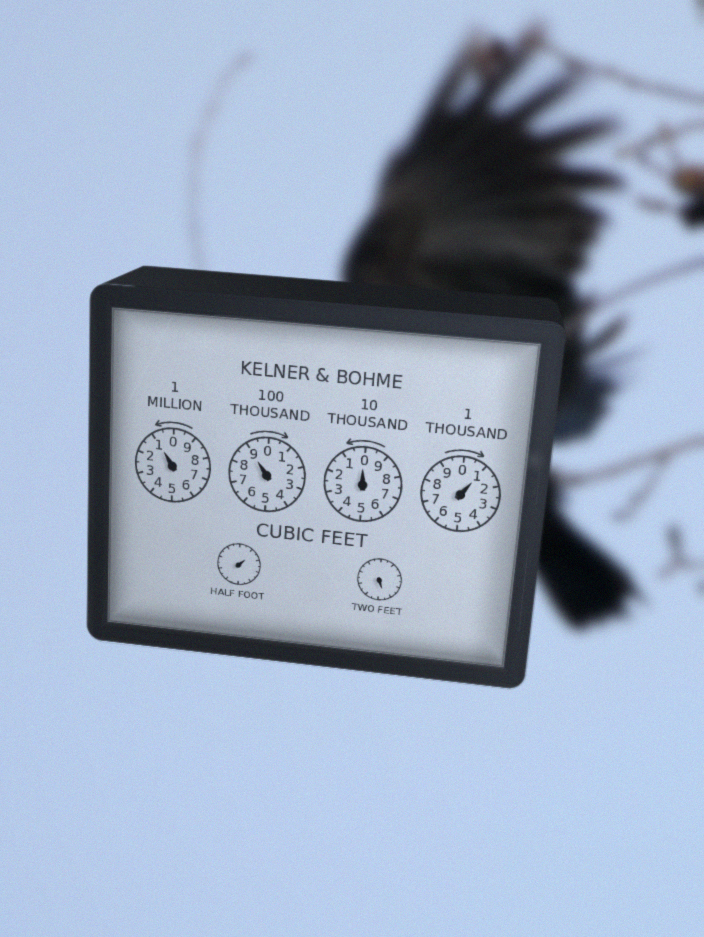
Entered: 90100; ft³
